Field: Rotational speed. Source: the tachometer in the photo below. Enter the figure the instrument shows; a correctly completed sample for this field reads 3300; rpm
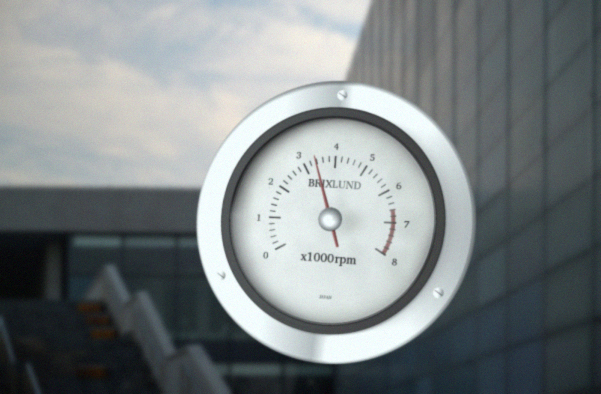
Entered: 3400; rpm
